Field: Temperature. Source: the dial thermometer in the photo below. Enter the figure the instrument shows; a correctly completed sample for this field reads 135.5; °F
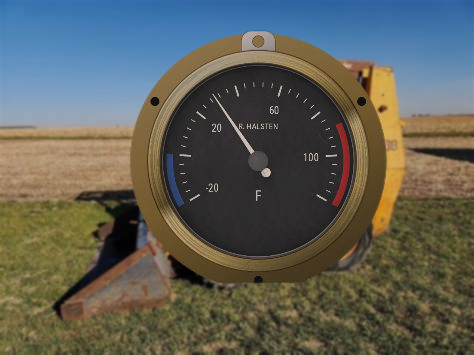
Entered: 30; °F
